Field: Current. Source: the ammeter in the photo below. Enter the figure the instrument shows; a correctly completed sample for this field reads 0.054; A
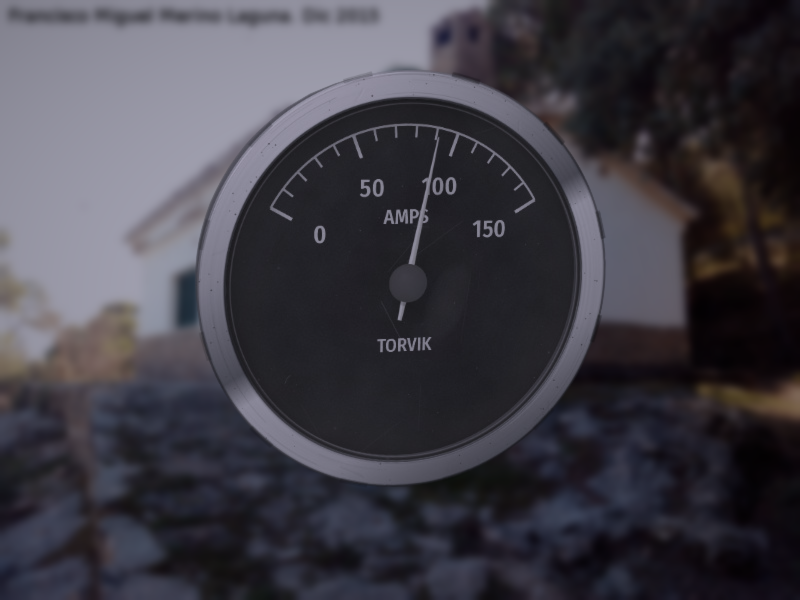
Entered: 90; A
